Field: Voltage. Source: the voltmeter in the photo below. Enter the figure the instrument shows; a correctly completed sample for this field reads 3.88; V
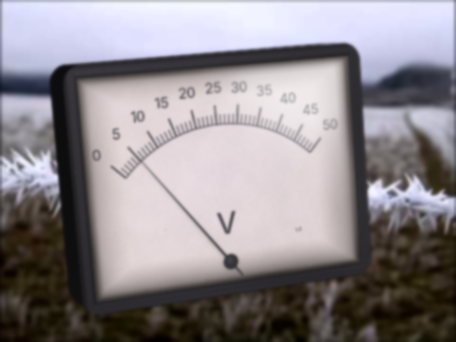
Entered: 5; V
